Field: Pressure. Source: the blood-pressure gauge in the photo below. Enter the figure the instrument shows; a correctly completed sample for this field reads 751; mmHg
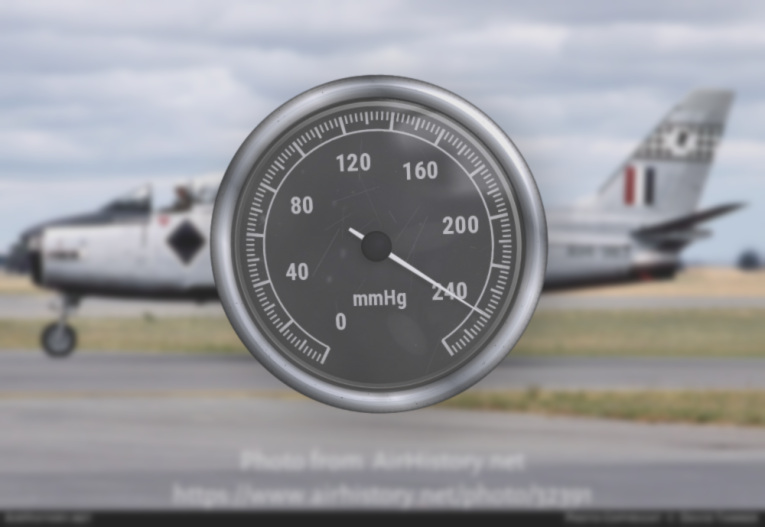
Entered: 240; mmHg
